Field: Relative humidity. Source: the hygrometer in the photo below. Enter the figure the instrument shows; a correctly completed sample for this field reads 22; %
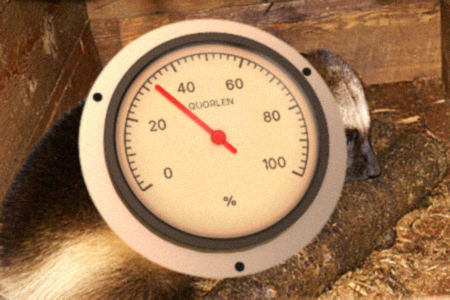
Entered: 32; %
